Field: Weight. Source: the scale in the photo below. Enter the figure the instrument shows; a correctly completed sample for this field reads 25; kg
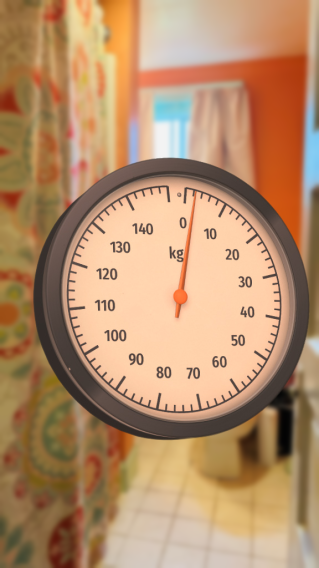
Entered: 2; kg
